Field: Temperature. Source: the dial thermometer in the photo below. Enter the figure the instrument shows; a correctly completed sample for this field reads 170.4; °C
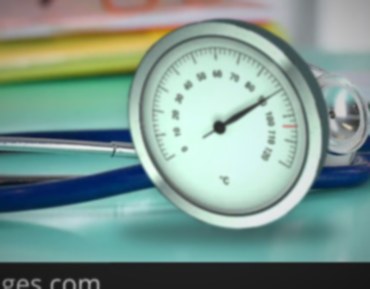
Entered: 90; °C
